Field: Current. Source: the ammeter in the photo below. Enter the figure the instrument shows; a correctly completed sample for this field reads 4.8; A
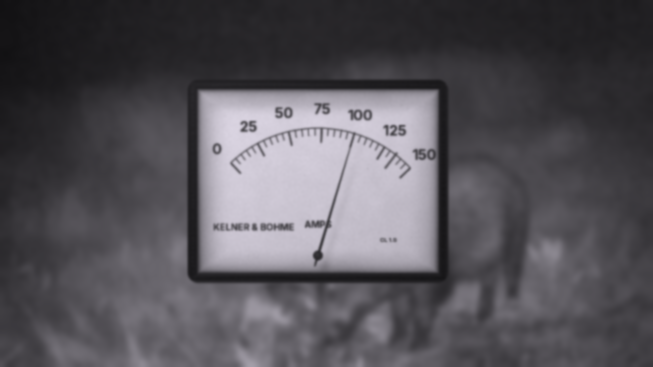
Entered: 100; A
